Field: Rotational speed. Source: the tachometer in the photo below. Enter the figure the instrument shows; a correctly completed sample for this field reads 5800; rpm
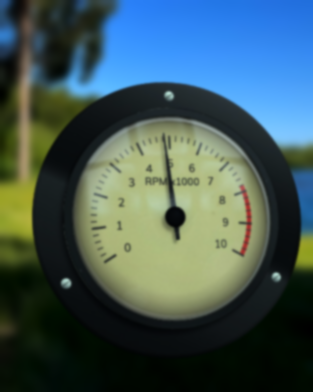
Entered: 4800; rpm
